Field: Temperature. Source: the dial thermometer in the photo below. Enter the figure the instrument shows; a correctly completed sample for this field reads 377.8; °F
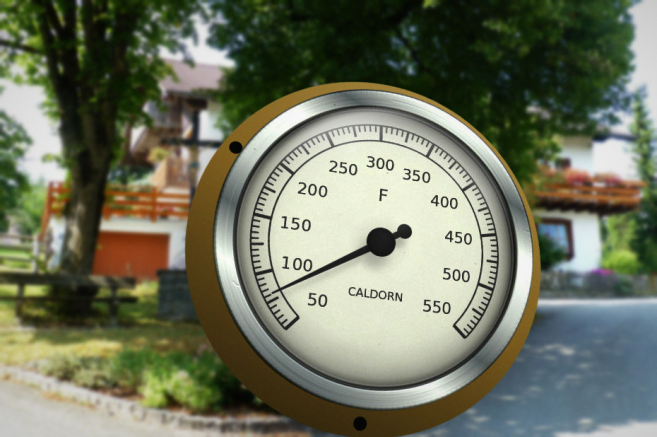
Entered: 80; °F
